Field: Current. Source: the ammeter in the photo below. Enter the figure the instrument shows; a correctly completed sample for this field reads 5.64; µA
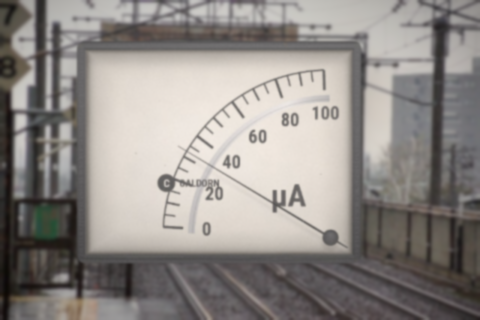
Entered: 32.5; µA
